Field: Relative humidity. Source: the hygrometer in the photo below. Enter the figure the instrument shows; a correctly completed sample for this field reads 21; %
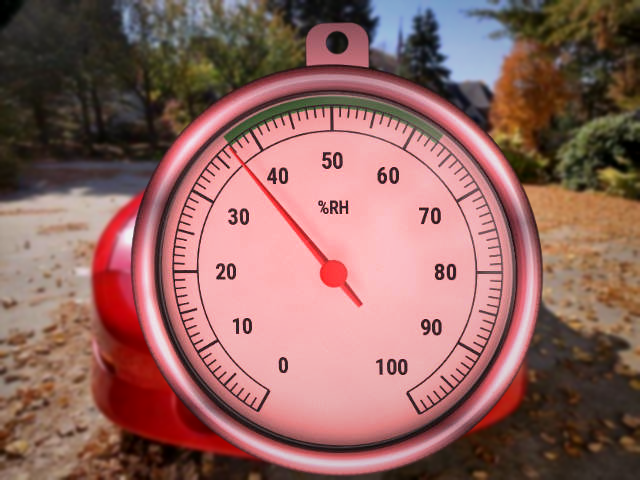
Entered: 37; %
